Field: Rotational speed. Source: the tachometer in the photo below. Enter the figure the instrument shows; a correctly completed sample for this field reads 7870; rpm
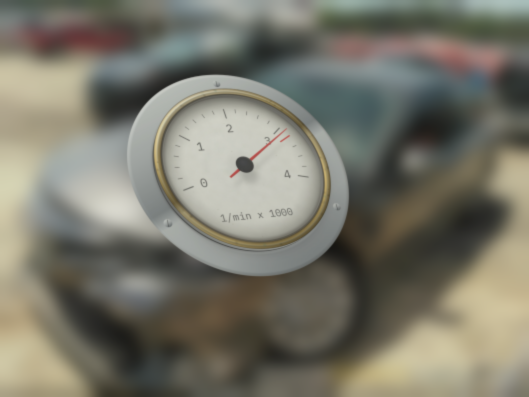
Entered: 3100; rpm
